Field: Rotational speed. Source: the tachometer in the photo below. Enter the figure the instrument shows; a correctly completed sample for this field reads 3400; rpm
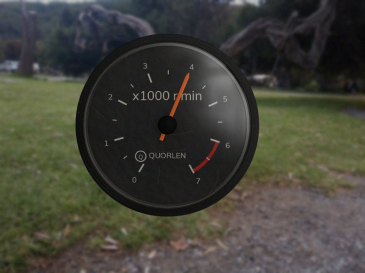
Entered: 4000; rpm
